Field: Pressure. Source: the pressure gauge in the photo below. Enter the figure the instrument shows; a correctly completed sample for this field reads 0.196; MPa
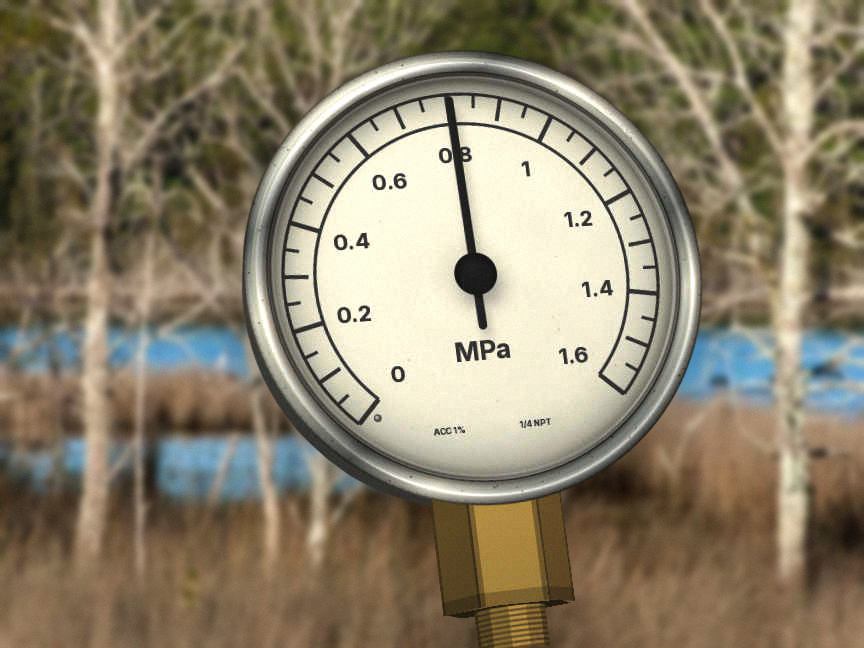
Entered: 0.8; MPa
